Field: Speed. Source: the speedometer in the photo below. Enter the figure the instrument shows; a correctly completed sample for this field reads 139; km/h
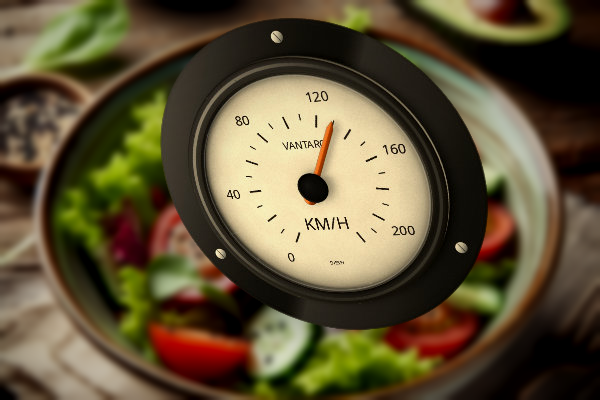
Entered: 130; km/h
